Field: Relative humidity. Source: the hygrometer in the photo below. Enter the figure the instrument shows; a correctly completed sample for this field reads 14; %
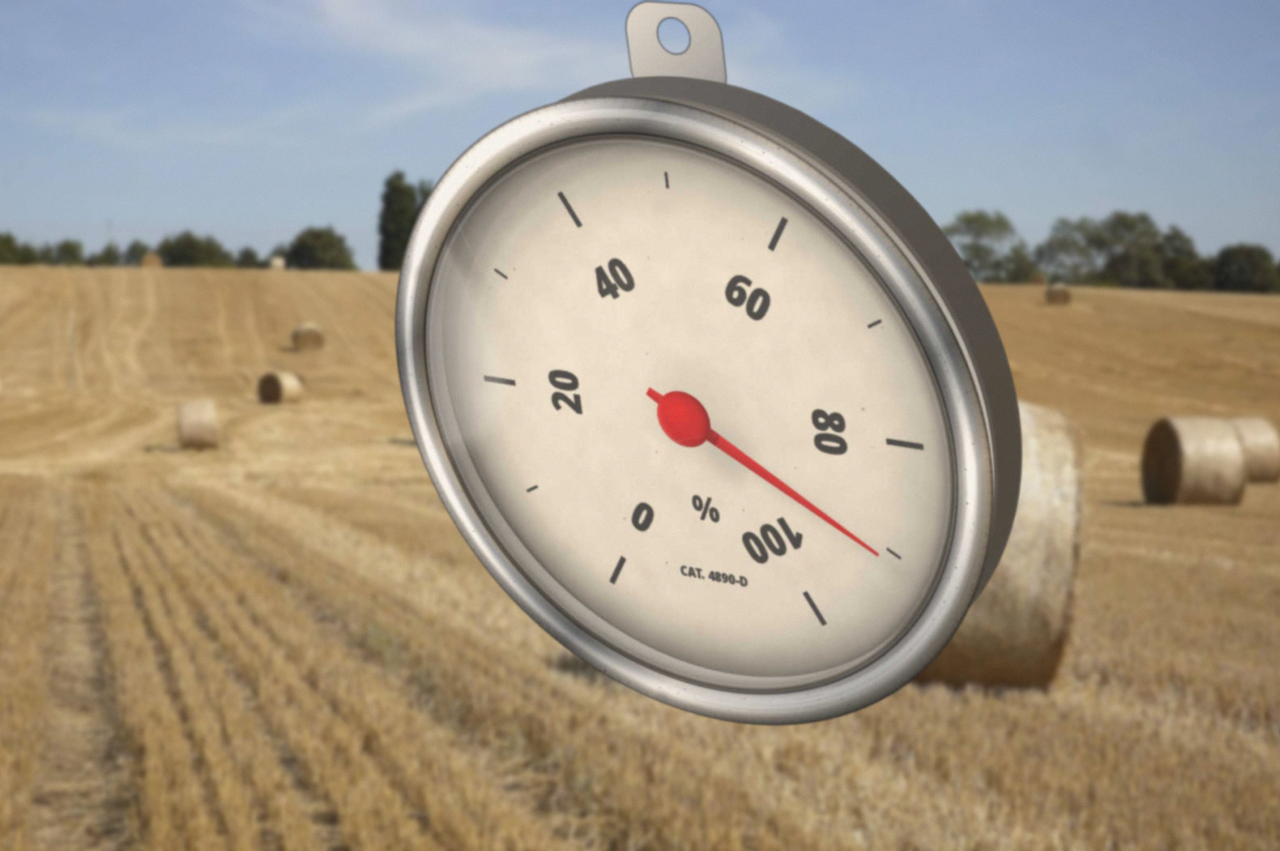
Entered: 90; %
